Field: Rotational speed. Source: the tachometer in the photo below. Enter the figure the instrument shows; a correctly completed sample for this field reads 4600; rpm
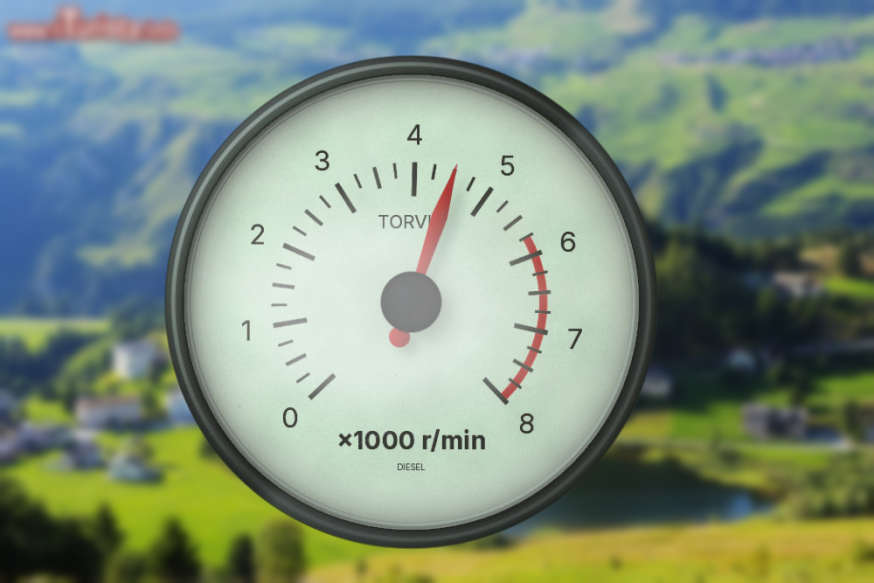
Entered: 4500; rpm
